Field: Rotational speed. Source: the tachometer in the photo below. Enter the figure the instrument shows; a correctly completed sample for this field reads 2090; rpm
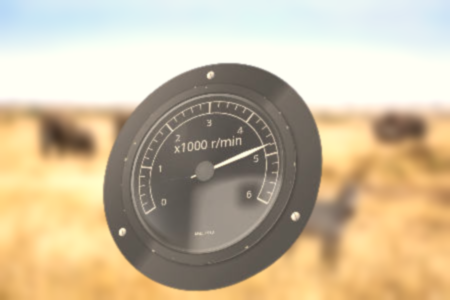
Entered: 4800; rpm
